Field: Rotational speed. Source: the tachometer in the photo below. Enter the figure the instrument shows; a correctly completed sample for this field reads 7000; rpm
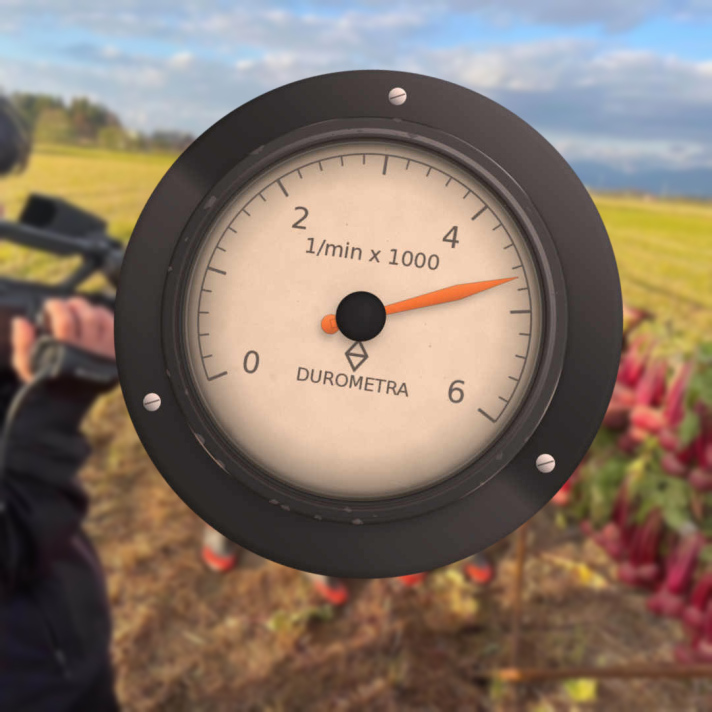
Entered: 4700; rpm
